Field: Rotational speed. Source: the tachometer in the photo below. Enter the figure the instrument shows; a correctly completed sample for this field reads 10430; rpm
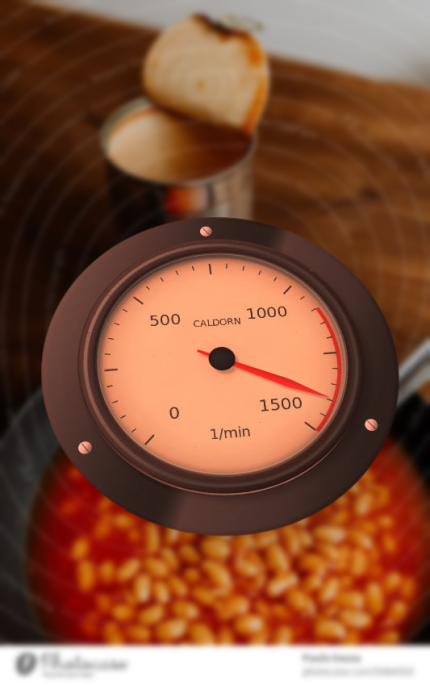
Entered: 1400; rpm
